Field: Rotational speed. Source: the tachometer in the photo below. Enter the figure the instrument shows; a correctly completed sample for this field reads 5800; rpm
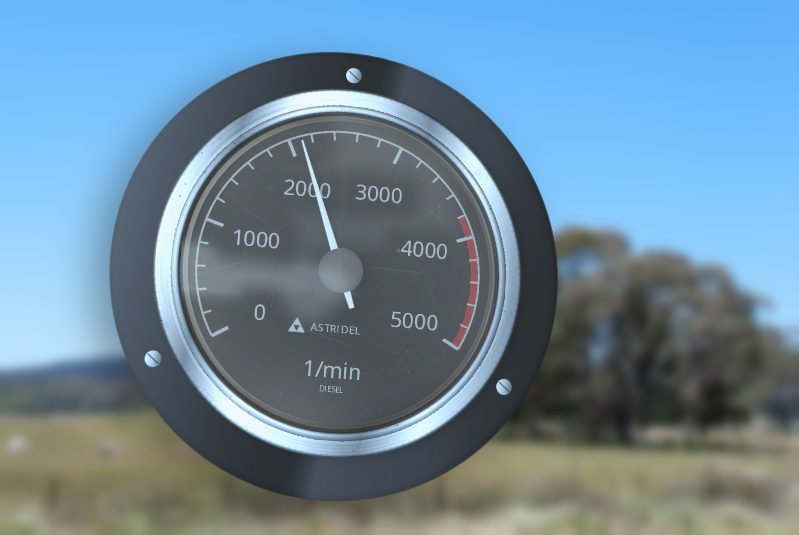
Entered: 2100; rpm
